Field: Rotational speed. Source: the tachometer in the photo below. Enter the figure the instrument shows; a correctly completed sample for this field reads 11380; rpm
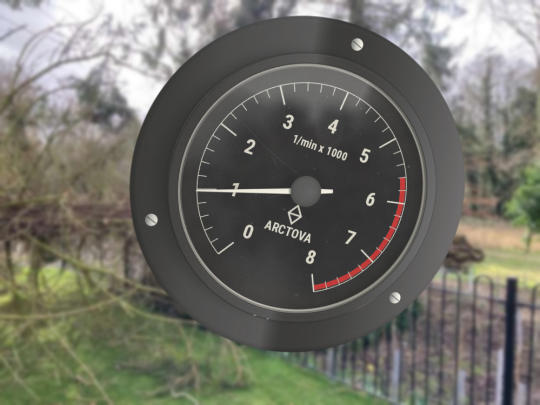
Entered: 1000; rpm
